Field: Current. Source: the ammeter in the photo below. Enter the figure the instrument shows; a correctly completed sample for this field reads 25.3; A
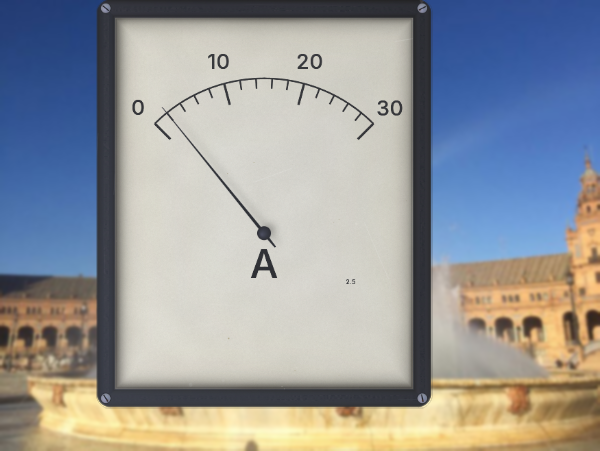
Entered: 2; A
